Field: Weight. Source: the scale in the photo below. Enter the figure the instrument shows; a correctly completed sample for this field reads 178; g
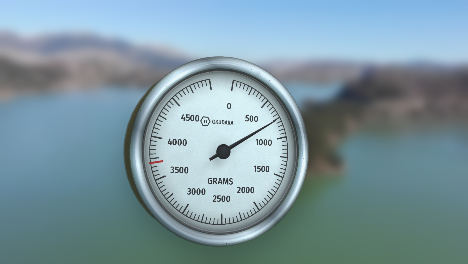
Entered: 750; g
